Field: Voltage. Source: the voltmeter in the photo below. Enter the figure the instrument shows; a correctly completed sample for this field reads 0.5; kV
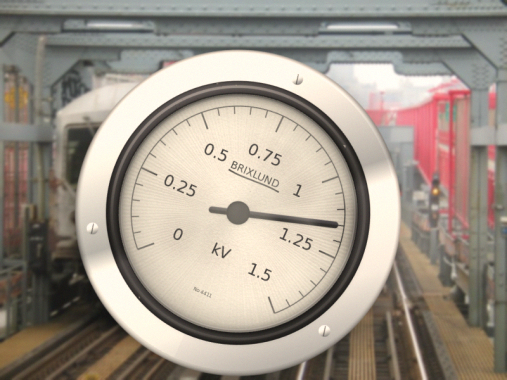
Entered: 1.15; kV
